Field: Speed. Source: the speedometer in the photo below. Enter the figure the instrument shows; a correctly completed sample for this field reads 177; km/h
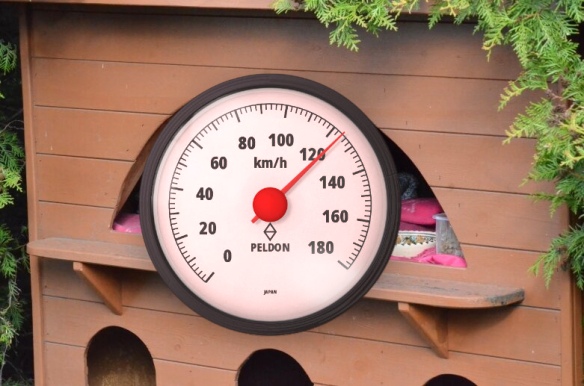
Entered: 124; km/h
